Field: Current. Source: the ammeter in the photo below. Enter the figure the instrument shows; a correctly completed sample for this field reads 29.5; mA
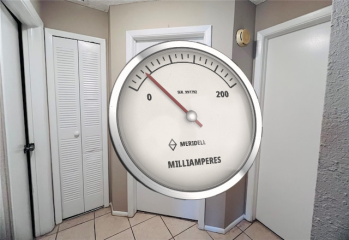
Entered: 30; mA
